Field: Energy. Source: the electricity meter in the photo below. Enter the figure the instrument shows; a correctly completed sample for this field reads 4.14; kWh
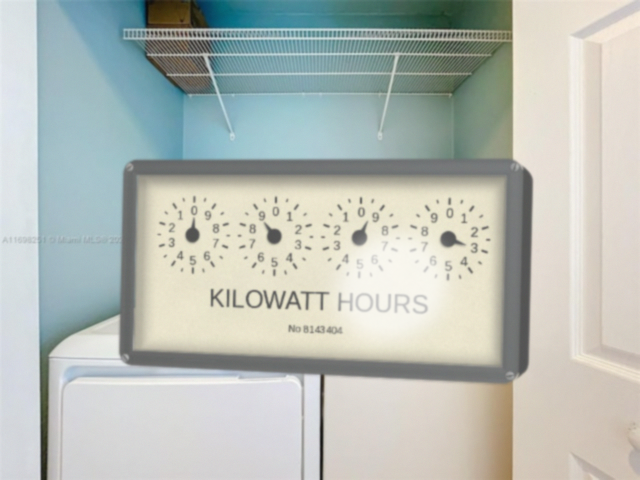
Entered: 9893; kWh
